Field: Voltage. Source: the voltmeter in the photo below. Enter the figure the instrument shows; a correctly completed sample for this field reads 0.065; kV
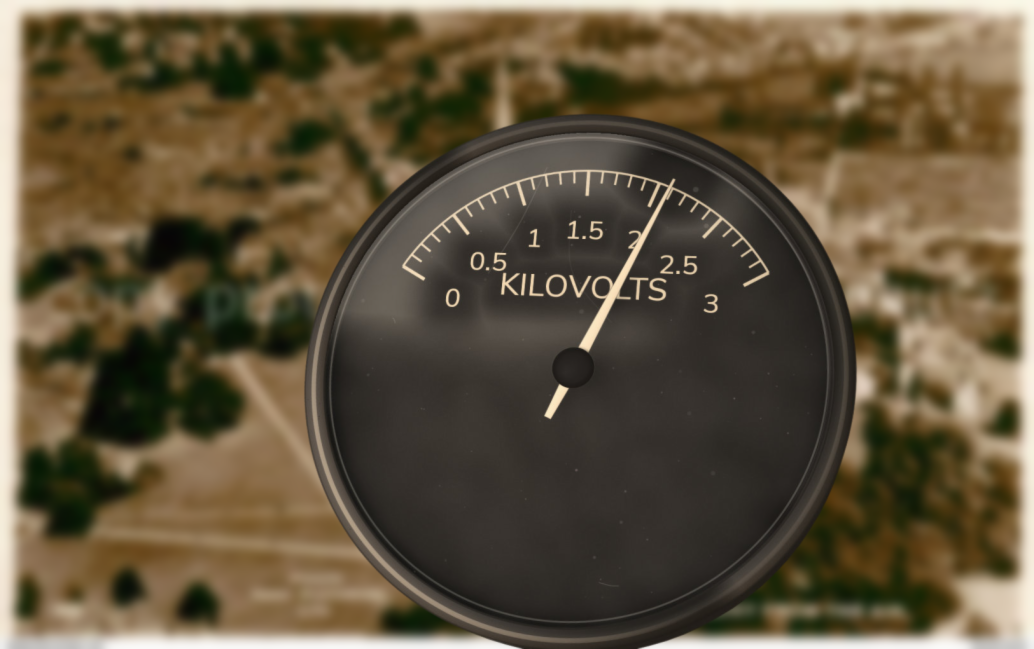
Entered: 2.1; kV
